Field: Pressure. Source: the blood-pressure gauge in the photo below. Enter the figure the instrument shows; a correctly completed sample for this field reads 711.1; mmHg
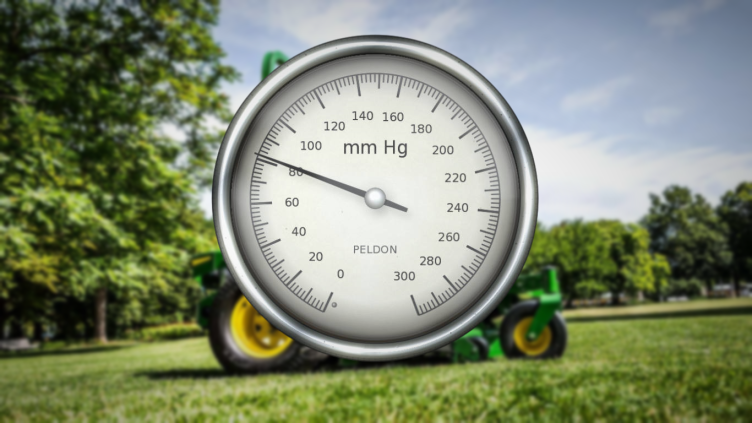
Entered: 82; mmHg
